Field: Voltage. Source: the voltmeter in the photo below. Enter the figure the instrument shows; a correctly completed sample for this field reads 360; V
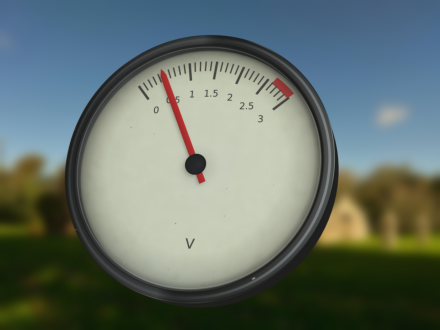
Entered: 0.5; V
